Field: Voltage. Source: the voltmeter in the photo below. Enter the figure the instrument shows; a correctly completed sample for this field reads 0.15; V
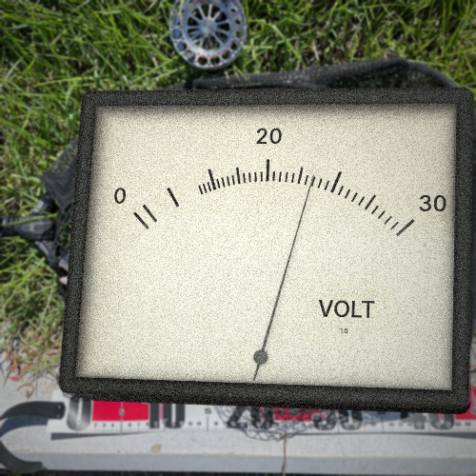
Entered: 23.5; V
